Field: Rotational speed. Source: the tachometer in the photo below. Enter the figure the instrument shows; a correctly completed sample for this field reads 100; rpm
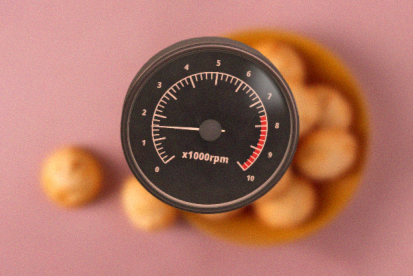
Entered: 1600; rpm
